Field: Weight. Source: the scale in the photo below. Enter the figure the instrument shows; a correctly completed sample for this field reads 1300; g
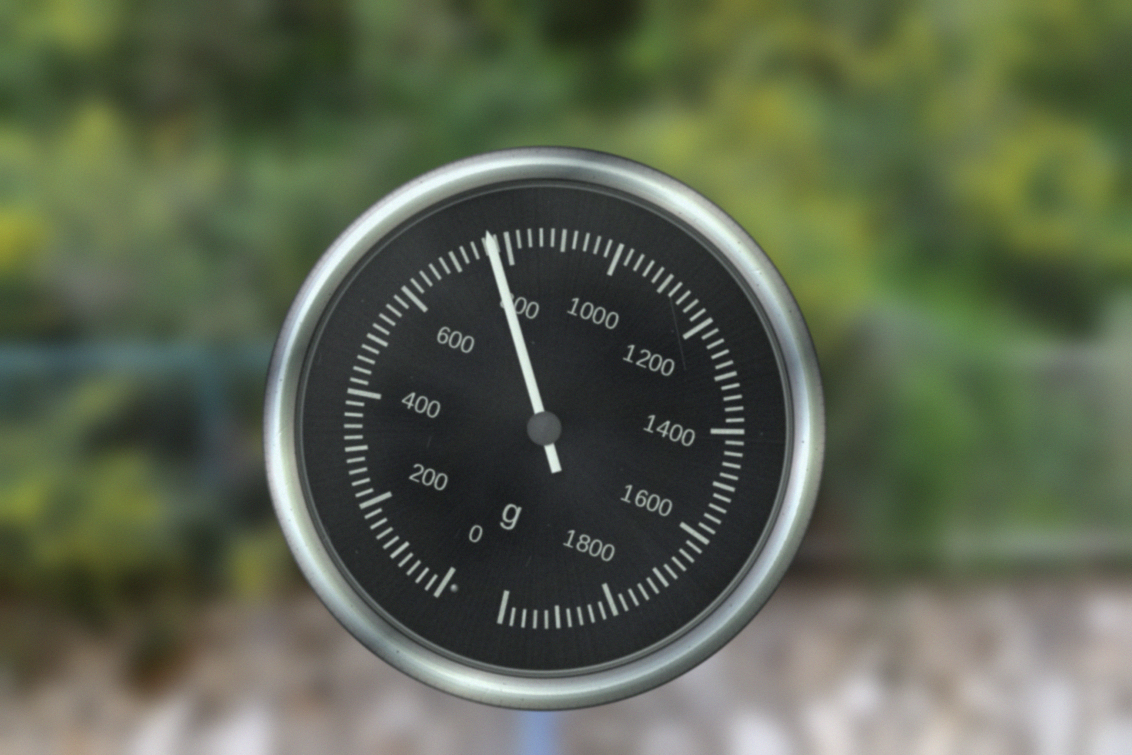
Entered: 770; g
